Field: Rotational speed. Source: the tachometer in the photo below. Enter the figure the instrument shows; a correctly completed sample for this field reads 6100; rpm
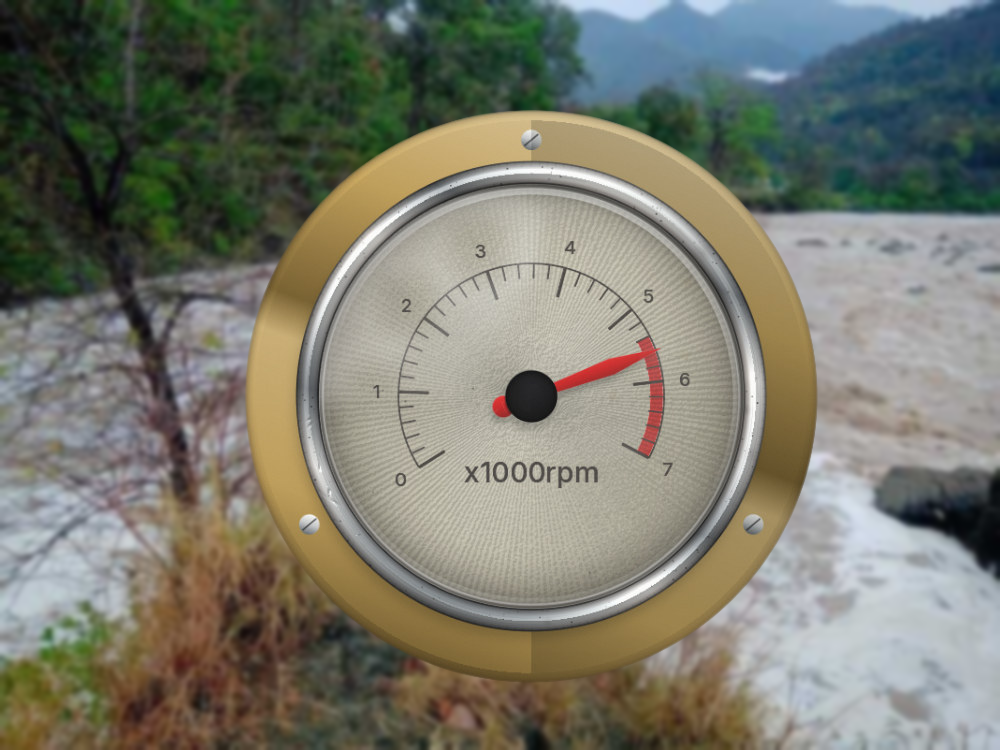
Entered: 5600; rpm
